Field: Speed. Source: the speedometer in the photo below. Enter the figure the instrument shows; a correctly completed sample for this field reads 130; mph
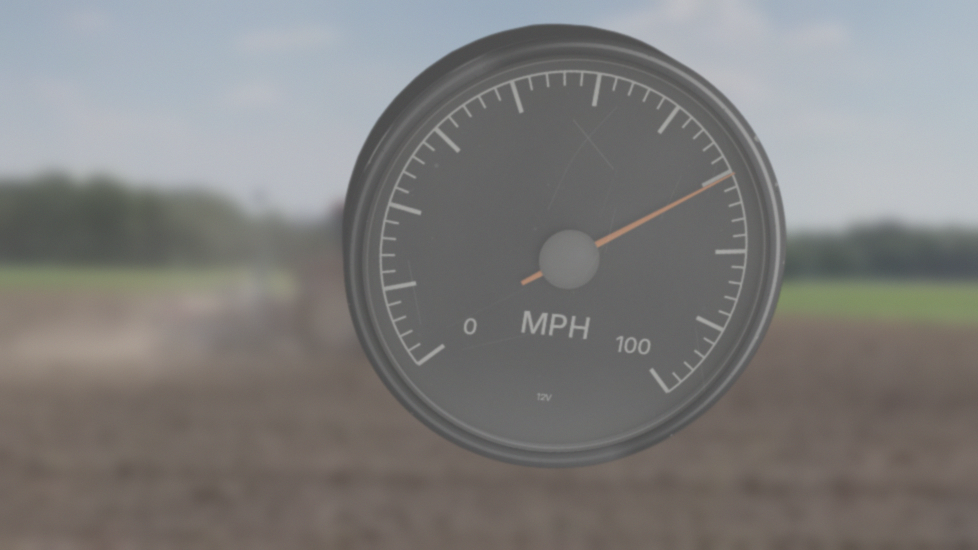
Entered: 70; mph
